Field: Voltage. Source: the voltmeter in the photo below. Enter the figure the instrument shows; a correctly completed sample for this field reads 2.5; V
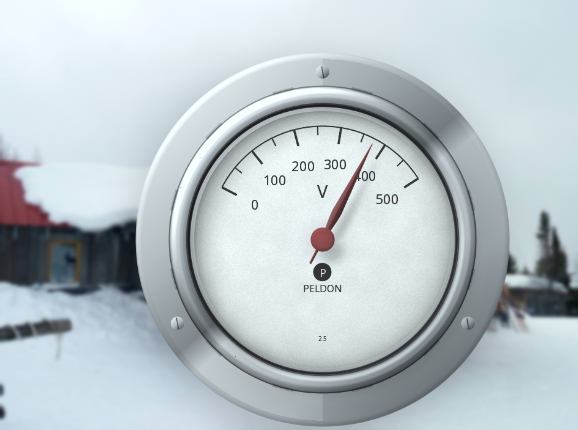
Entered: 375; V
